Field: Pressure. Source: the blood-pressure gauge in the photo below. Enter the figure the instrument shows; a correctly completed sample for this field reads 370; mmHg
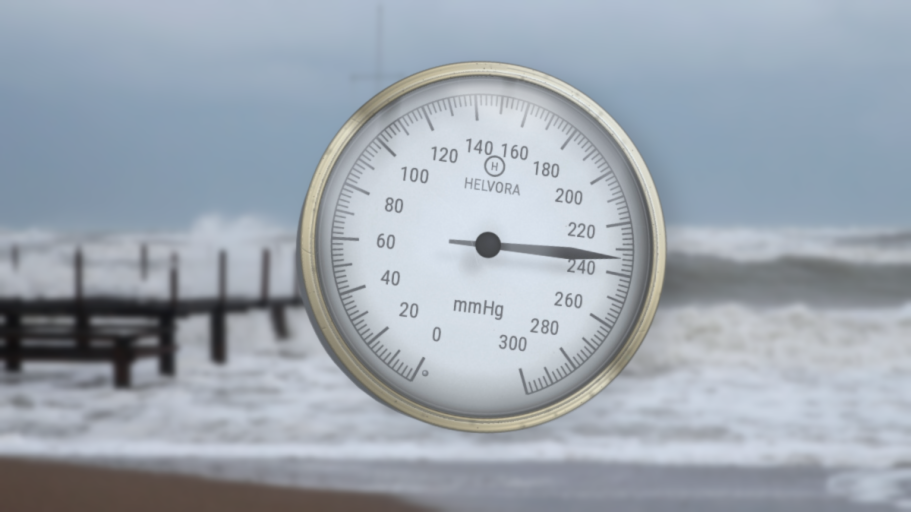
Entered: 234; mmHg
